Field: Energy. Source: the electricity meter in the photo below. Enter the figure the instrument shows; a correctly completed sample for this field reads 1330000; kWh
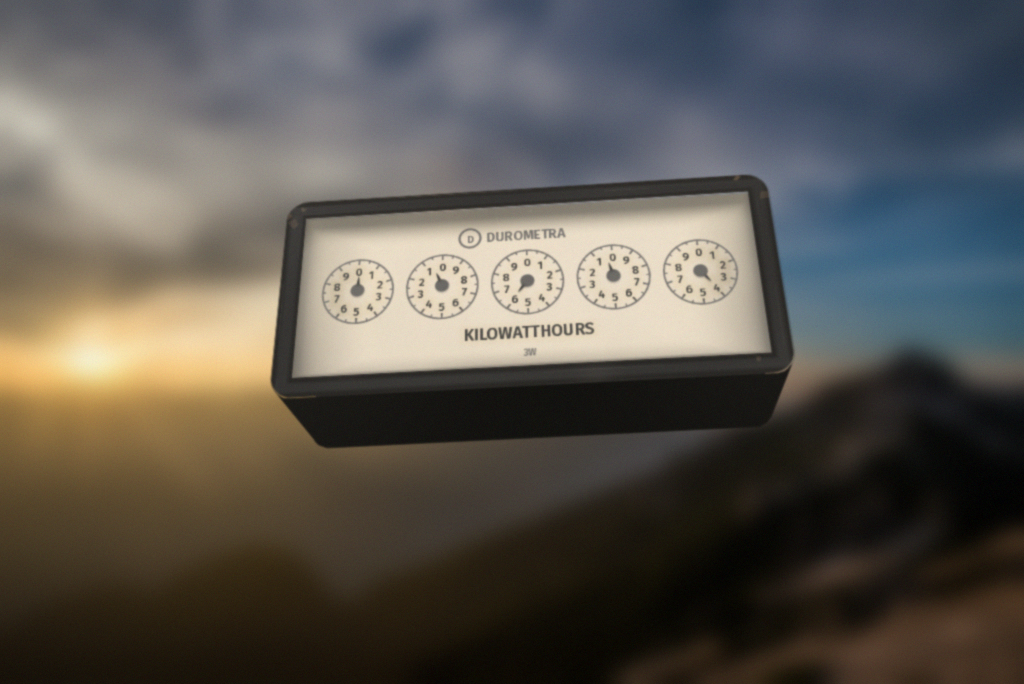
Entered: 604; kWh
